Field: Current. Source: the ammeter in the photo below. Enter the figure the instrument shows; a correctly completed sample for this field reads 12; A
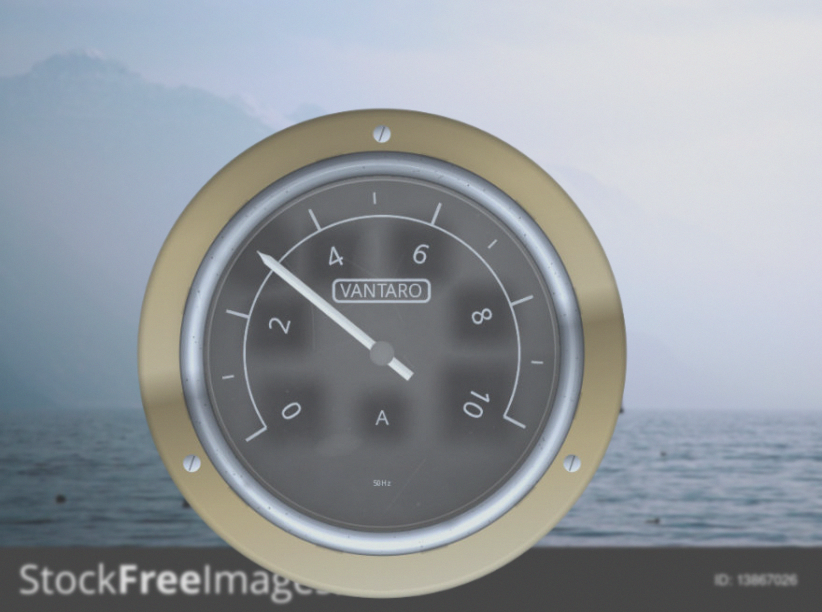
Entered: 3; A
